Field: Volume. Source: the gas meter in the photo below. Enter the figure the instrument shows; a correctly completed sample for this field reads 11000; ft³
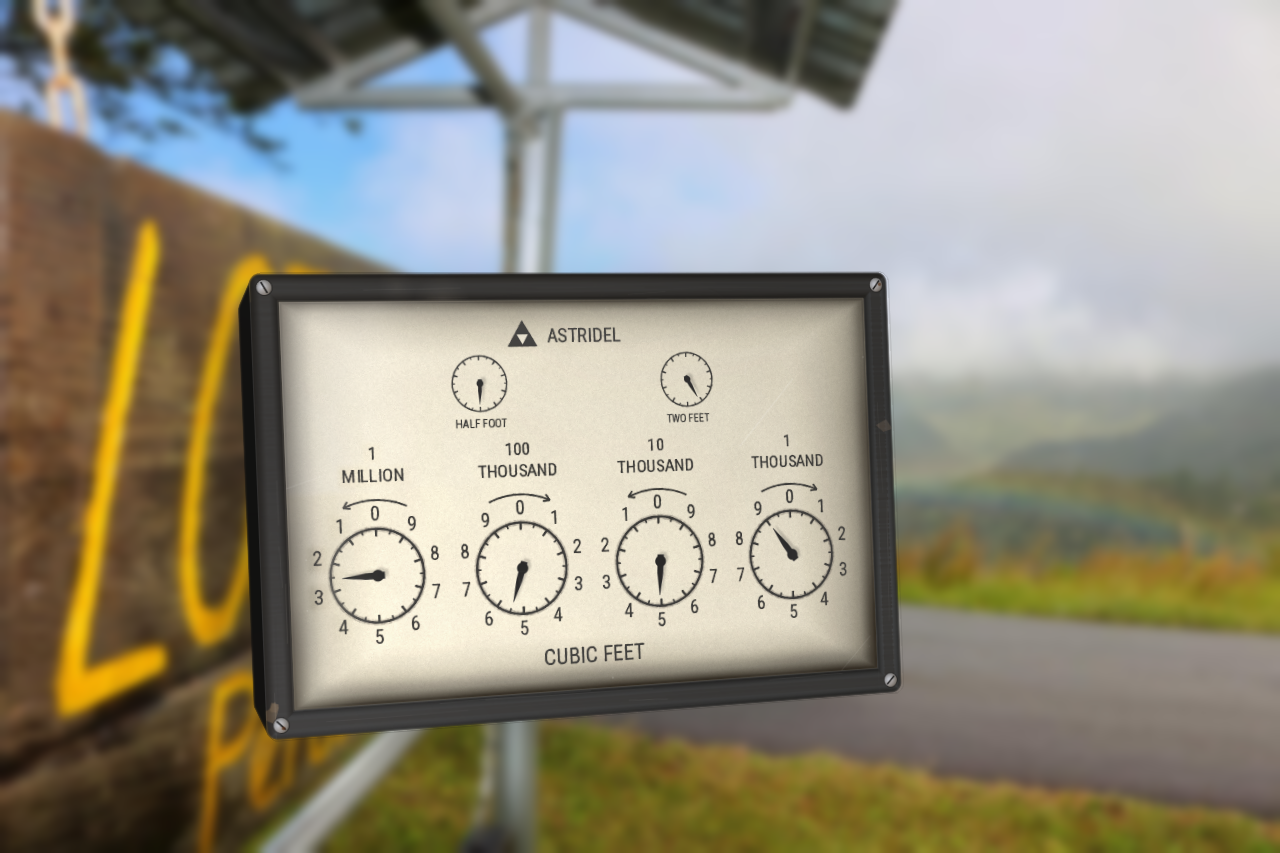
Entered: 254900; ft³
